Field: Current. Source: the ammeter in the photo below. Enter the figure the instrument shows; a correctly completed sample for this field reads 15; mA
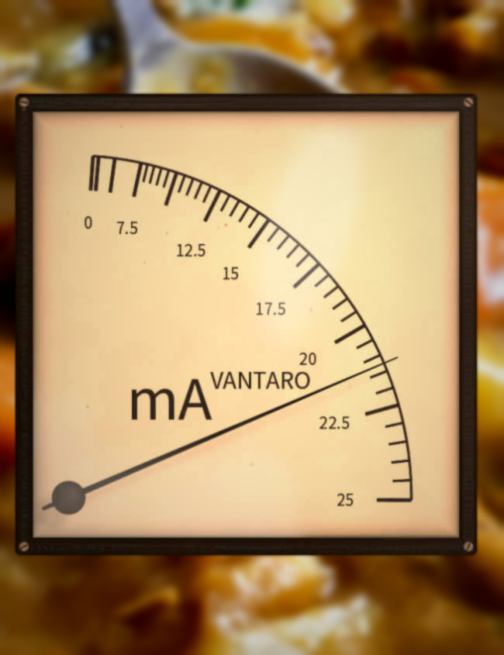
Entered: 21.25; mA
